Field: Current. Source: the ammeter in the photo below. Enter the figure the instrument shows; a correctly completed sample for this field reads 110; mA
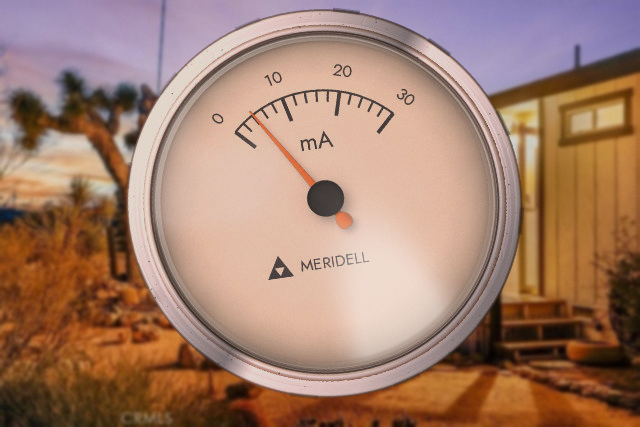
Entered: 4; mA
